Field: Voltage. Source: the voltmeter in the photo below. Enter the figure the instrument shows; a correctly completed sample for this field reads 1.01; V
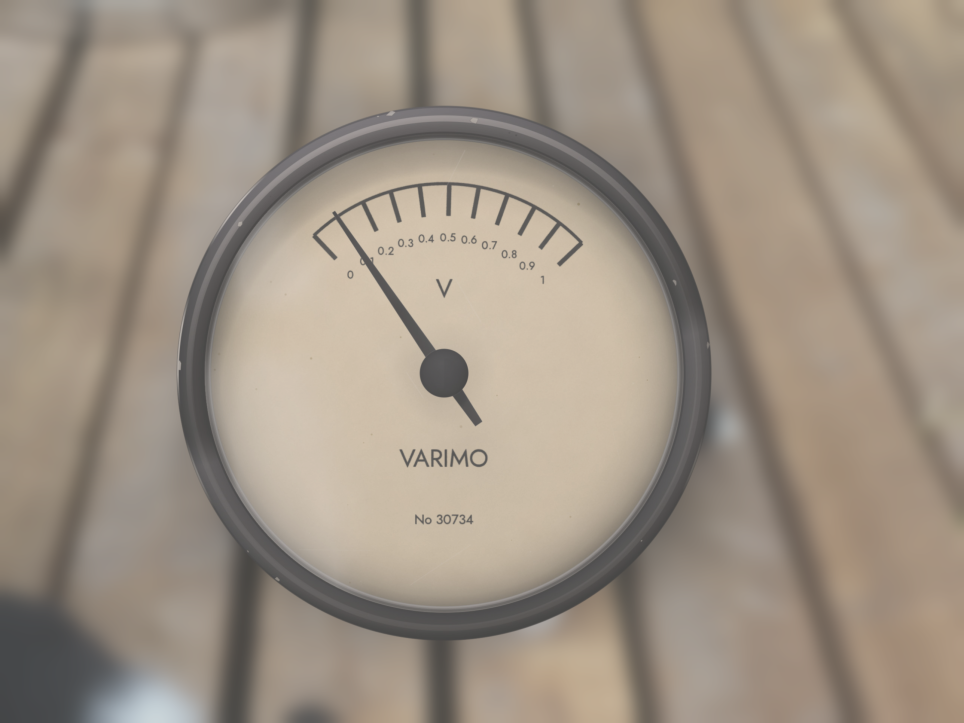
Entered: 0.1; V
